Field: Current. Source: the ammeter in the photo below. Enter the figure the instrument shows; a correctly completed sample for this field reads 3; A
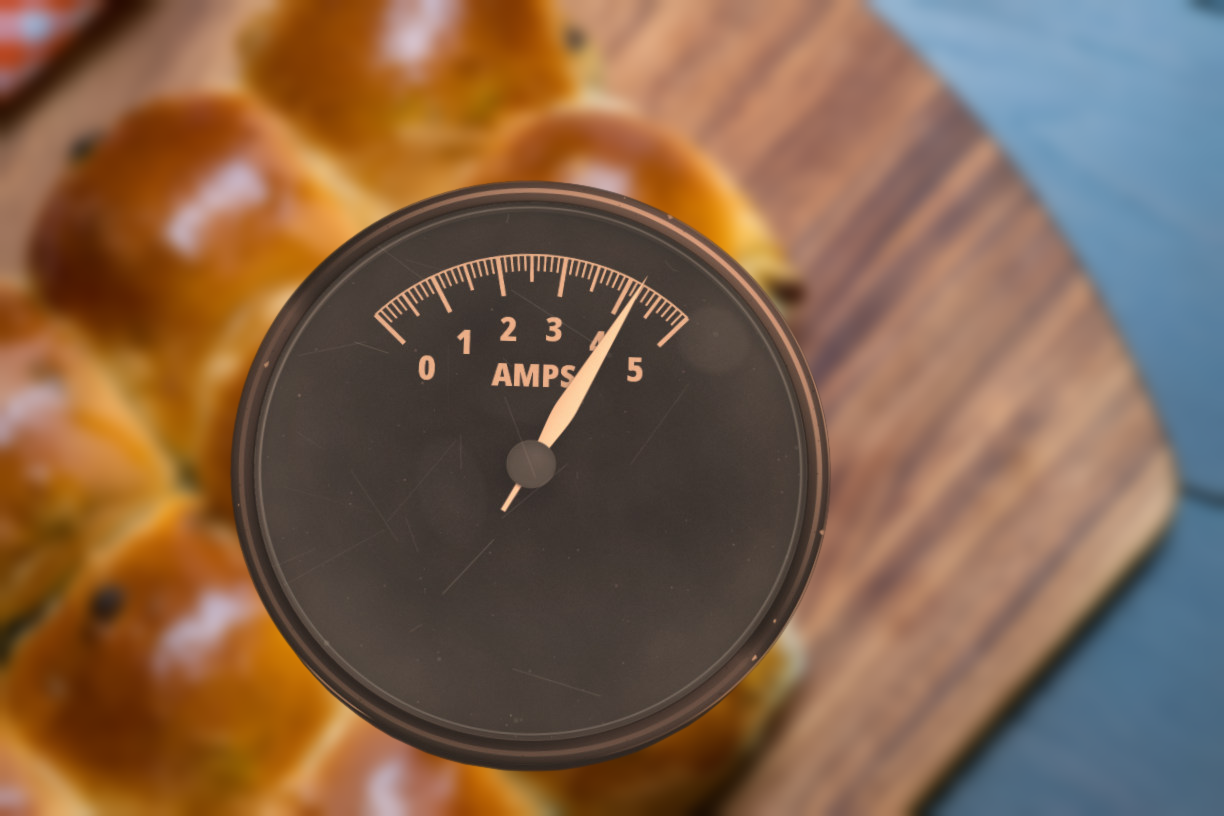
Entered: 4.2; A
